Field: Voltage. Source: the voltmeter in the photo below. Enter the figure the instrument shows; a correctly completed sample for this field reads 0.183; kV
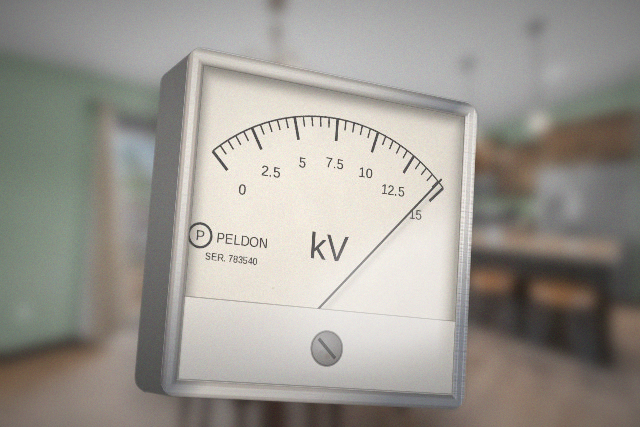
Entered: 14.5; kV
